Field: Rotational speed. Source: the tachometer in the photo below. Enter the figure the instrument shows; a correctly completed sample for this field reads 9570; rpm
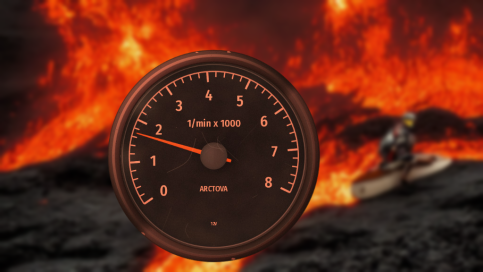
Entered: 1700; rpm
